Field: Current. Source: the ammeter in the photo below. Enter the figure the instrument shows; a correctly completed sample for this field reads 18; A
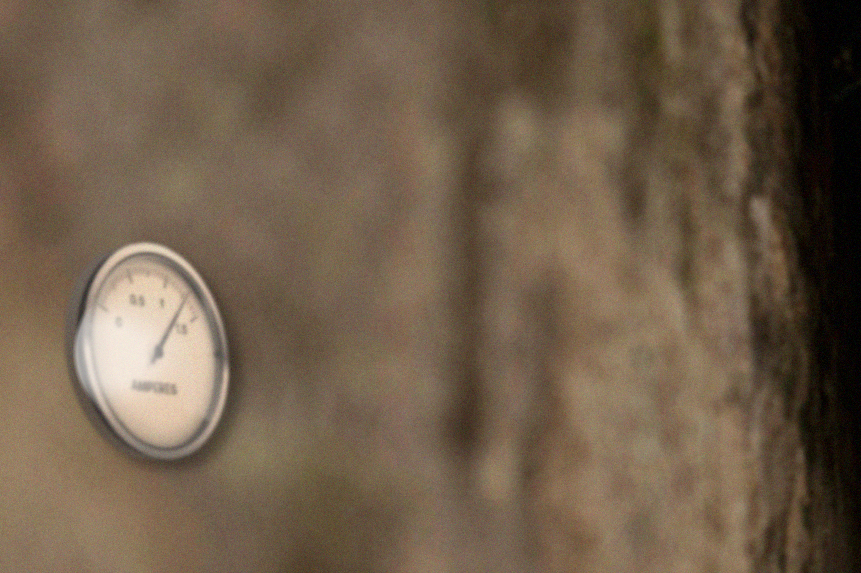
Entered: 1.25; A
